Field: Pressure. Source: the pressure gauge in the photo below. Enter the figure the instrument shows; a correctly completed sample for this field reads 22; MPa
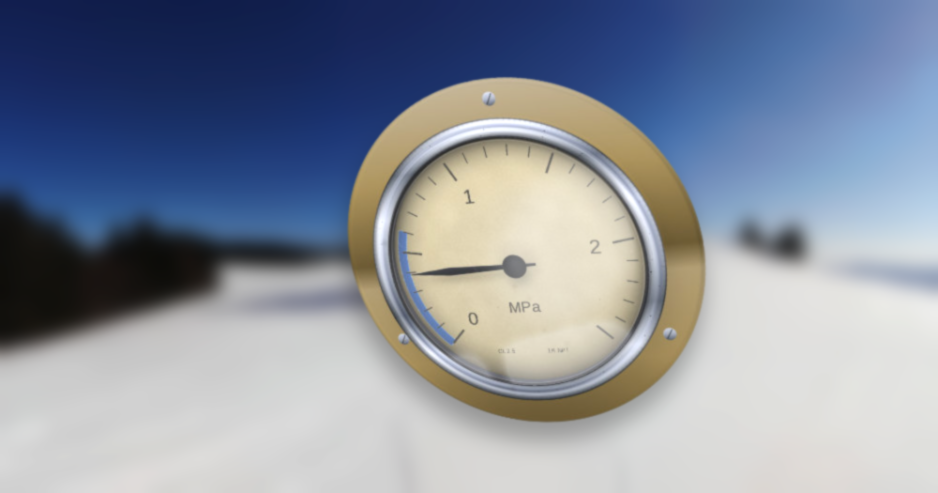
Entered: 0.4; MPa
